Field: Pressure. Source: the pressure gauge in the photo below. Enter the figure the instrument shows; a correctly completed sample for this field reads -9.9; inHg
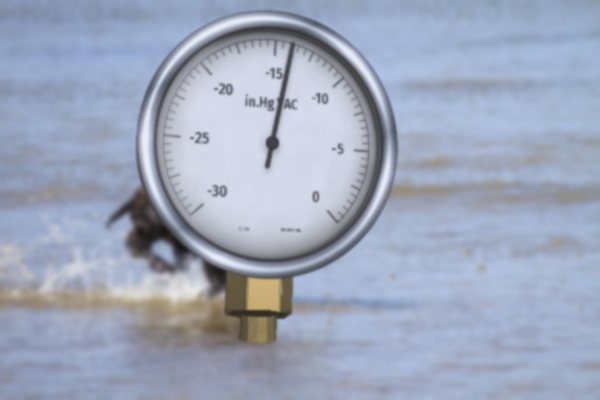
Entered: -14; inHg
